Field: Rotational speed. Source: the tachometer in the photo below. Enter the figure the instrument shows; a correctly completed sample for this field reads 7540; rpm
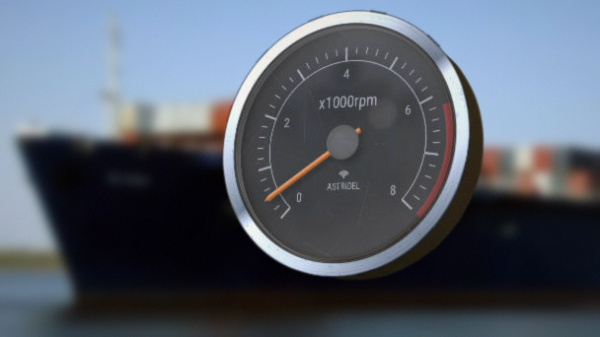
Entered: 400; rpm
